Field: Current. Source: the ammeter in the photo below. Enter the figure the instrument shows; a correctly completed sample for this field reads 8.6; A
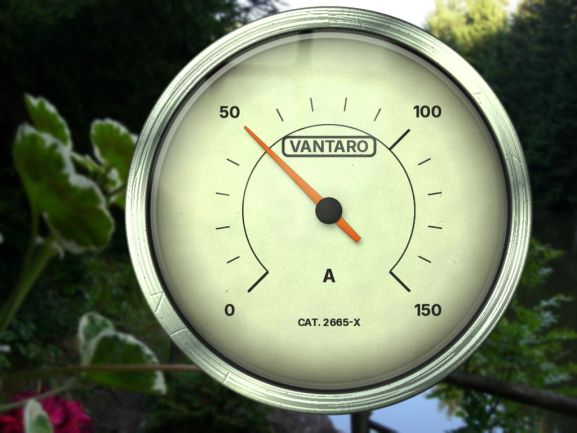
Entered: 50; A
